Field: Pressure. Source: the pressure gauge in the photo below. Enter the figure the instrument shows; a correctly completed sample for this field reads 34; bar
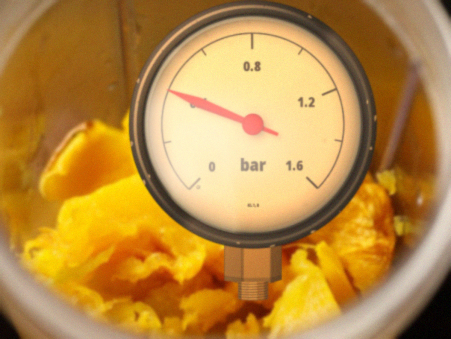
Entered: 0.4; bar
